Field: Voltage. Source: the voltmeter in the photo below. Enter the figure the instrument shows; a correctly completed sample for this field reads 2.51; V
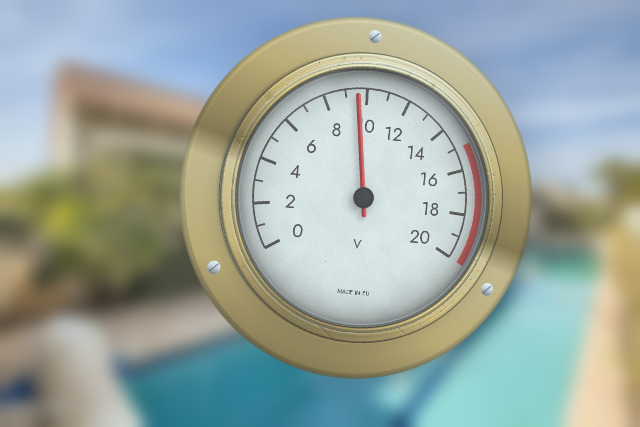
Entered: 9.5; V
